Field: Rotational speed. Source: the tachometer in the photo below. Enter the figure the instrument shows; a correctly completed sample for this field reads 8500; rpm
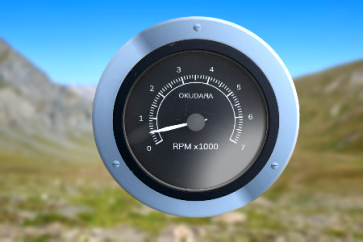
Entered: 500; rpm
